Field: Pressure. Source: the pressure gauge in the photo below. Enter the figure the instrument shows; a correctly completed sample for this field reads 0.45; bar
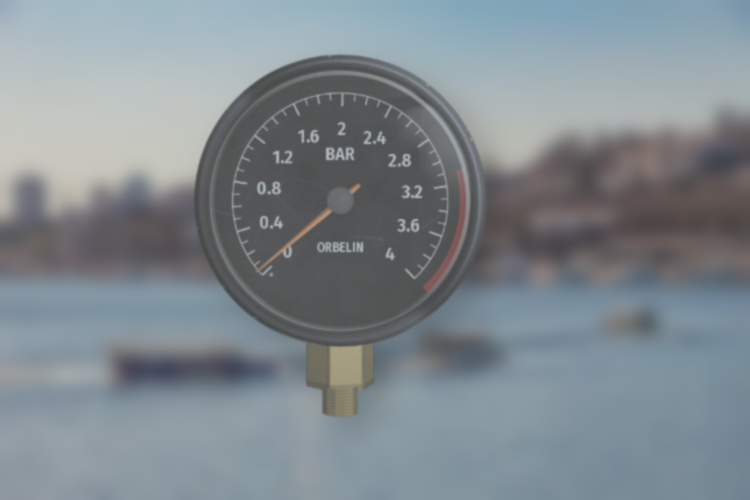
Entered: 0.05; bar
